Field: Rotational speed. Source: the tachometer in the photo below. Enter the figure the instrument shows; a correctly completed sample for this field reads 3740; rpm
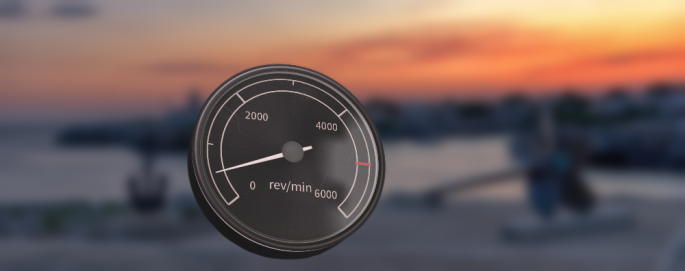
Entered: 500; rpm
